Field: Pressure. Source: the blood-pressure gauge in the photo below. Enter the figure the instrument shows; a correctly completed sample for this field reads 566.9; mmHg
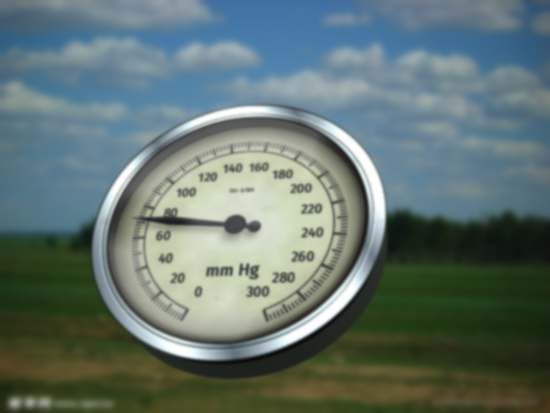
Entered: 70; mmHg
